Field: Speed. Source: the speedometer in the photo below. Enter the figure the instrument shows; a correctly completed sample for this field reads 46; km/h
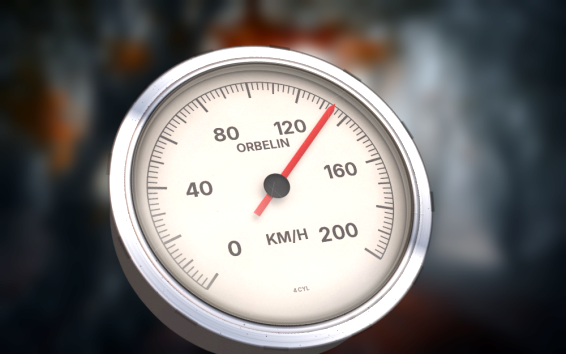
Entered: 134; km/h
